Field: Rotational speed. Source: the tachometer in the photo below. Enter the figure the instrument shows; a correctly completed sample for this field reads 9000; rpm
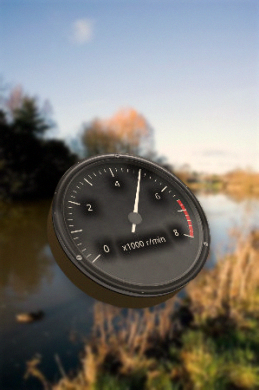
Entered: 5000; rpm
